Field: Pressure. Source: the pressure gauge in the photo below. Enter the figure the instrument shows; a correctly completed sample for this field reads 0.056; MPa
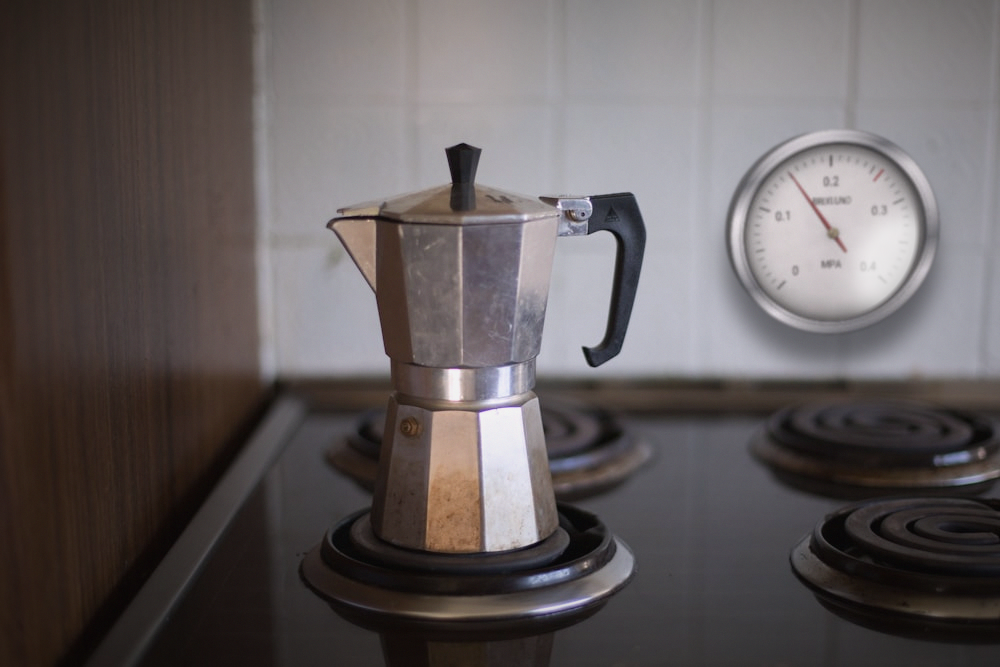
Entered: 0.15; MPa
